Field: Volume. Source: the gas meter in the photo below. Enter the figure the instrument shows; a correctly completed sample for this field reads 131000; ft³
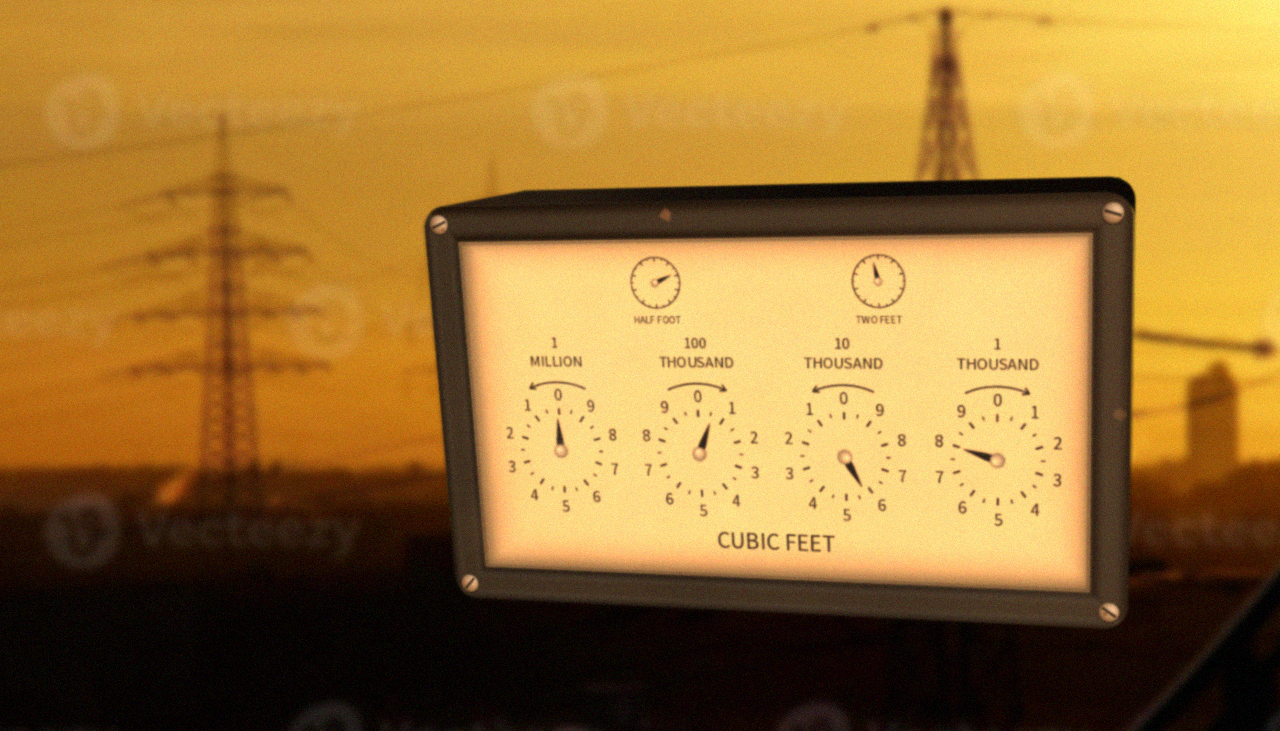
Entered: 5800; ft³
